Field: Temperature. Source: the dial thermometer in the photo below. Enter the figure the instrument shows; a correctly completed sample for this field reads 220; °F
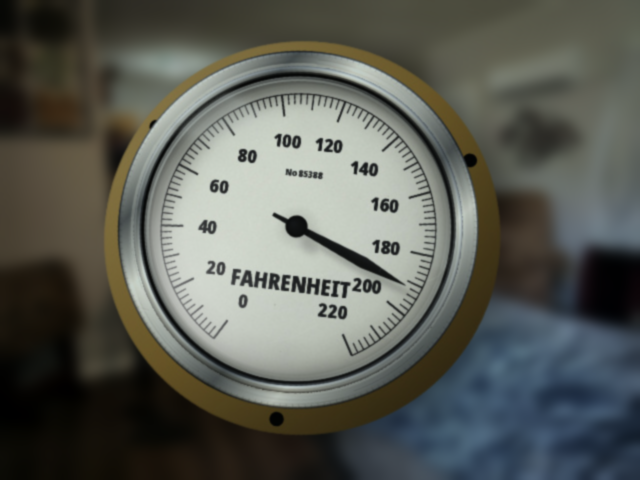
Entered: 192; °F
